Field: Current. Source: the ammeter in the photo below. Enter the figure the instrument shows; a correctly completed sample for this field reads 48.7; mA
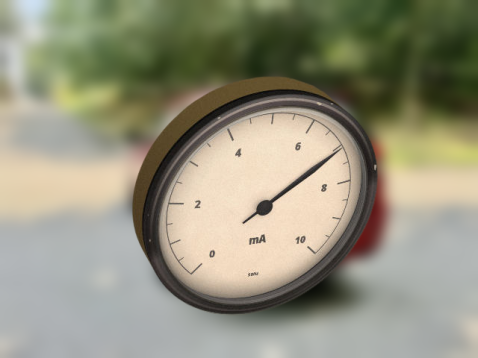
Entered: 7; mA
